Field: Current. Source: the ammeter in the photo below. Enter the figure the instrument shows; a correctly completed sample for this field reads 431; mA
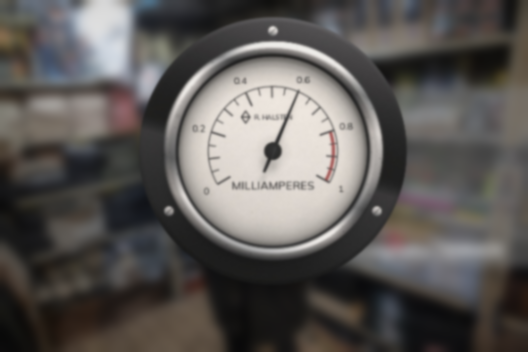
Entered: 0.6; mA
